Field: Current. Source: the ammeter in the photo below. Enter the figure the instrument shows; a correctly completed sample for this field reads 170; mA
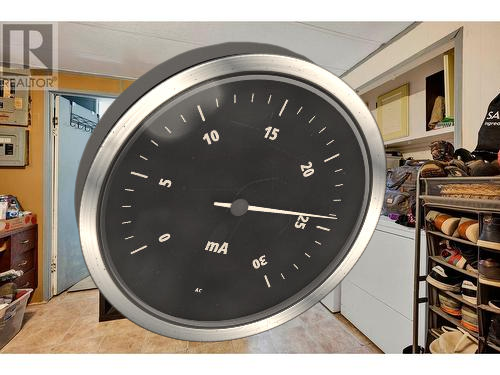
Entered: 24; mA
